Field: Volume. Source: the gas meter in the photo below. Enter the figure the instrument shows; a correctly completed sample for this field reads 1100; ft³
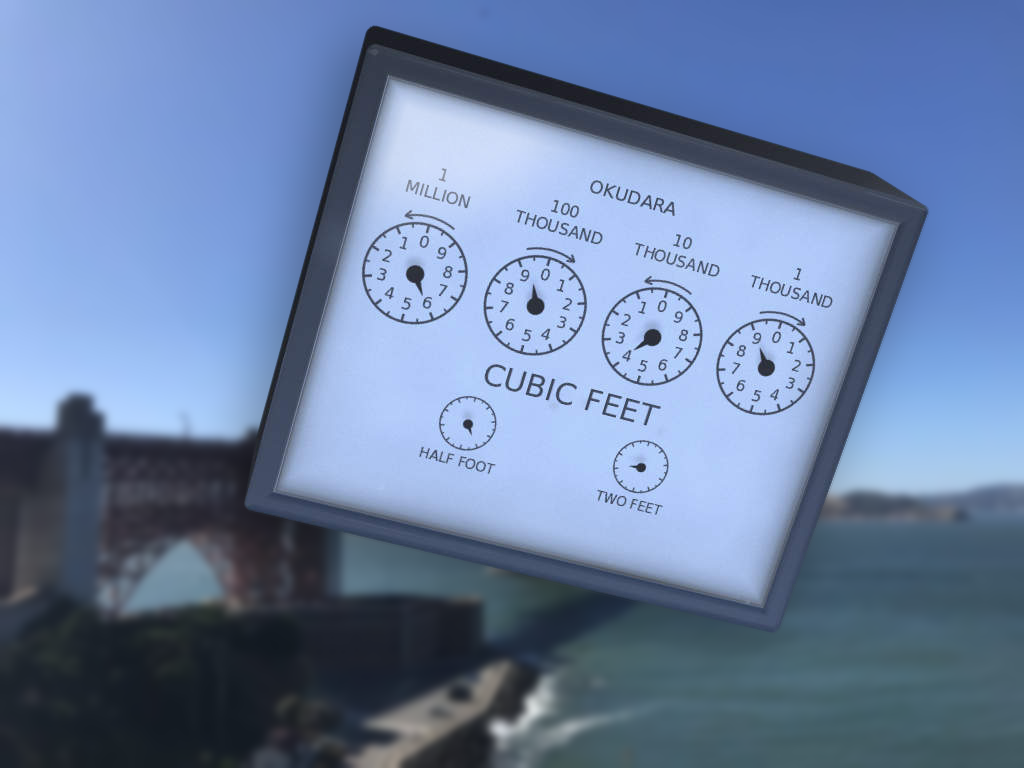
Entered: 593900; ft³
